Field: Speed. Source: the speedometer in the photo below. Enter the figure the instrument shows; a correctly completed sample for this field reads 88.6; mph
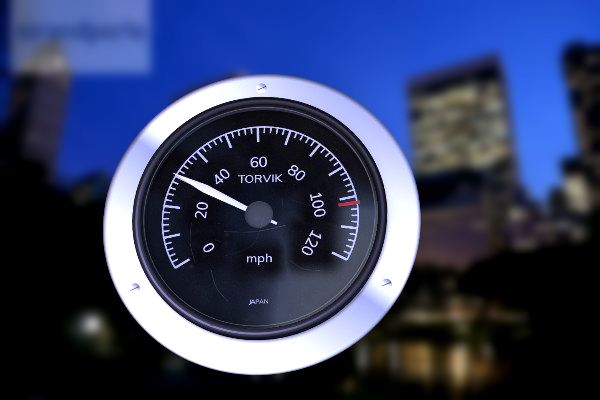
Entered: 30; mph
